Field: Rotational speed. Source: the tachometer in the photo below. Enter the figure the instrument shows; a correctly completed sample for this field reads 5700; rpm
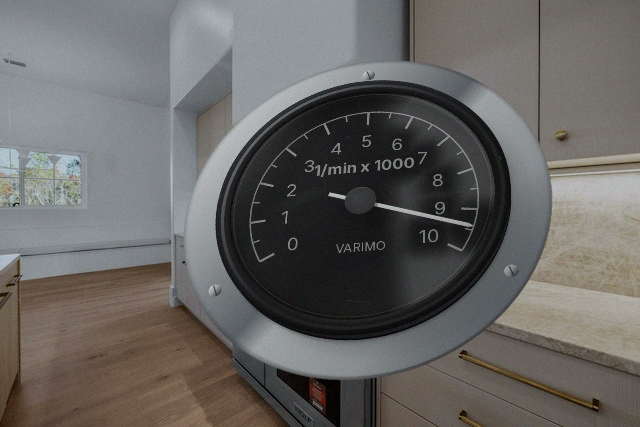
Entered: 9500; rpm
